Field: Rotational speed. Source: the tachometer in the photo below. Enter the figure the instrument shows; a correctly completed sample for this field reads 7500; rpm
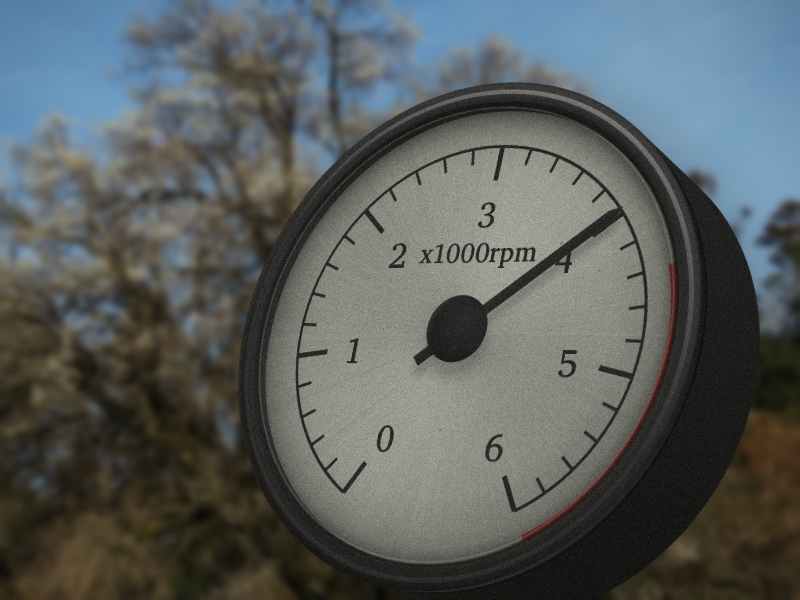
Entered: 4000; rpm
